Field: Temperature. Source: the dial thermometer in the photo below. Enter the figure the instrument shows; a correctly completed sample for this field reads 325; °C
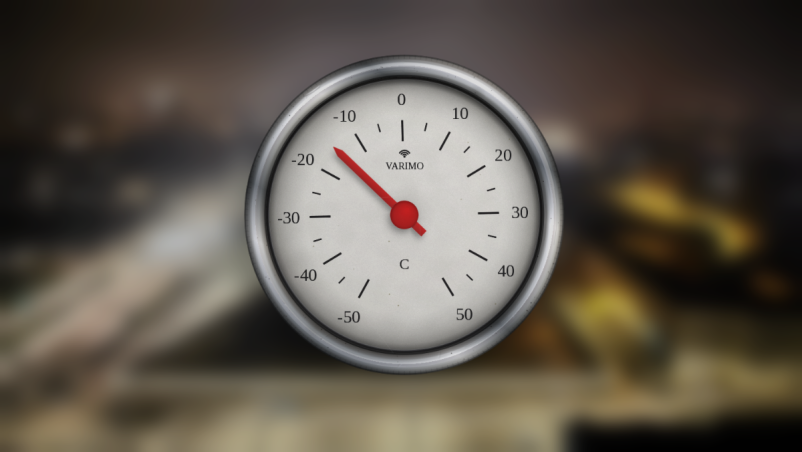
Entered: -15; °C
